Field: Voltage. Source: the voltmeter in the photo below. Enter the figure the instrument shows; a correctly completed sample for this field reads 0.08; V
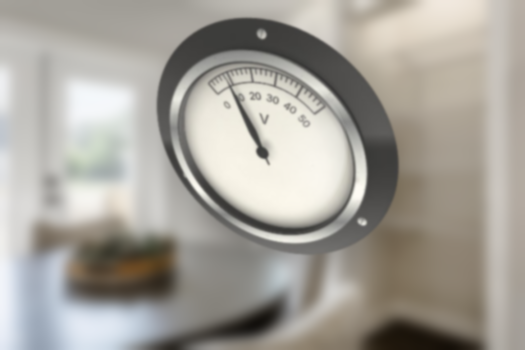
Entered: 10; V
